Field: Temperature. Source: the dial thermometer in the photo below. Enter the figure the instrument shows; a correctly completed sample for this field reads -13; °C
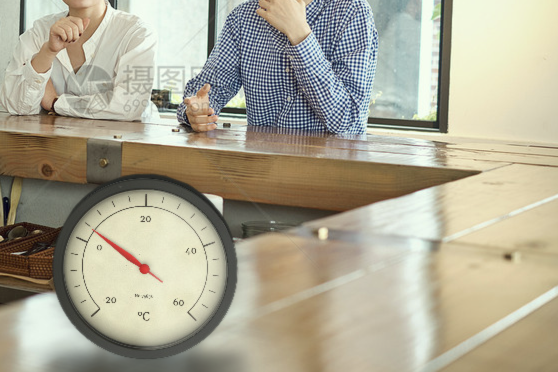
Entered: 4; °C
